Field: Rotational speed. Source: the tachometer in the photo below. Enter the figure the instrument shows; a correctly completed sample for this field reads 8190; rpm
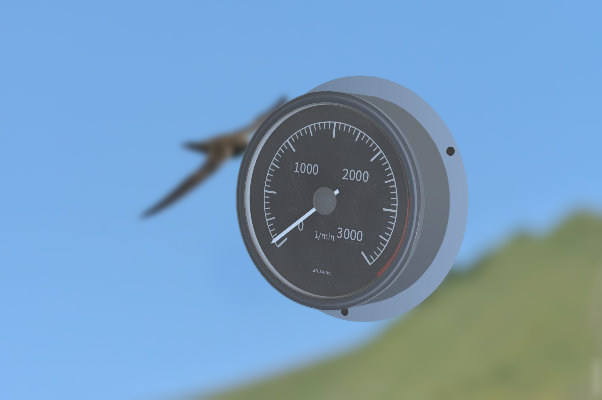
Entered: 50; rpm
